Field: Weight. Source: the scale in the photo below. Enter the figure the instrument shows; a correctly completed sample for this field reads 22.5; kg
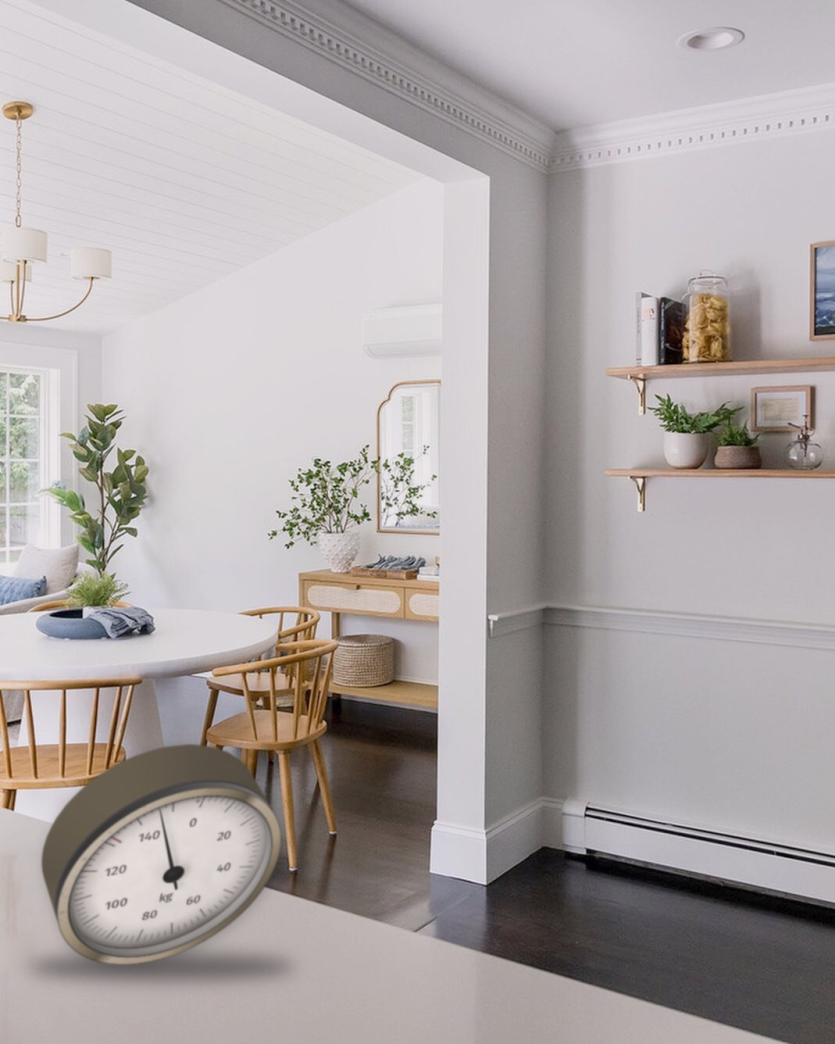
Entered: 146; kg
